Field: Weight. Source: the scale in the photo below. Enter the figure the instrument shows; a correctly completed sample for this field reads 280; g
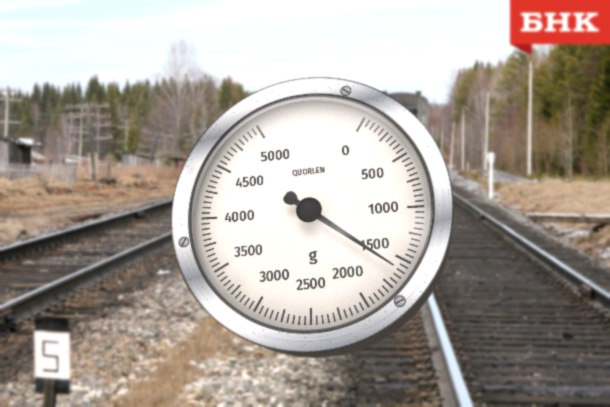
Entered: 1600; g
